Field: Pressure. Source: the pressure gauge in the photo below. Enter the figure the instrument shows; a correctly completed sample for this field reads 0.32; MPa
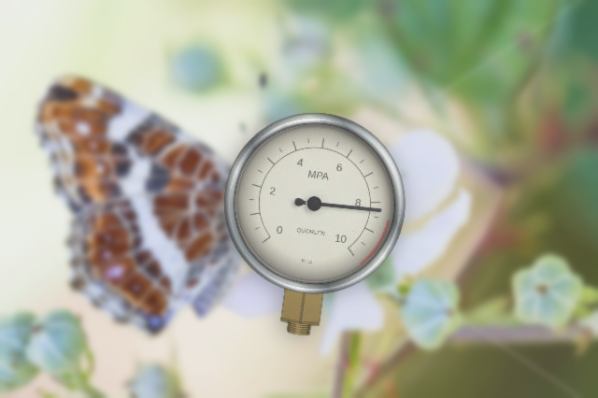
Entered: 8.25; MPa
